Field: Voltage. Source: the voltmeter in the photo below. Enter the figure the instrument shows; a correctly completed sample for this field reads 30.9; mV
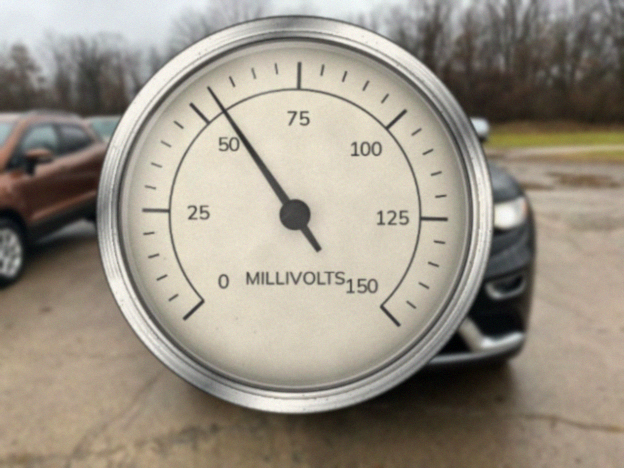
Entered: 55; mV
